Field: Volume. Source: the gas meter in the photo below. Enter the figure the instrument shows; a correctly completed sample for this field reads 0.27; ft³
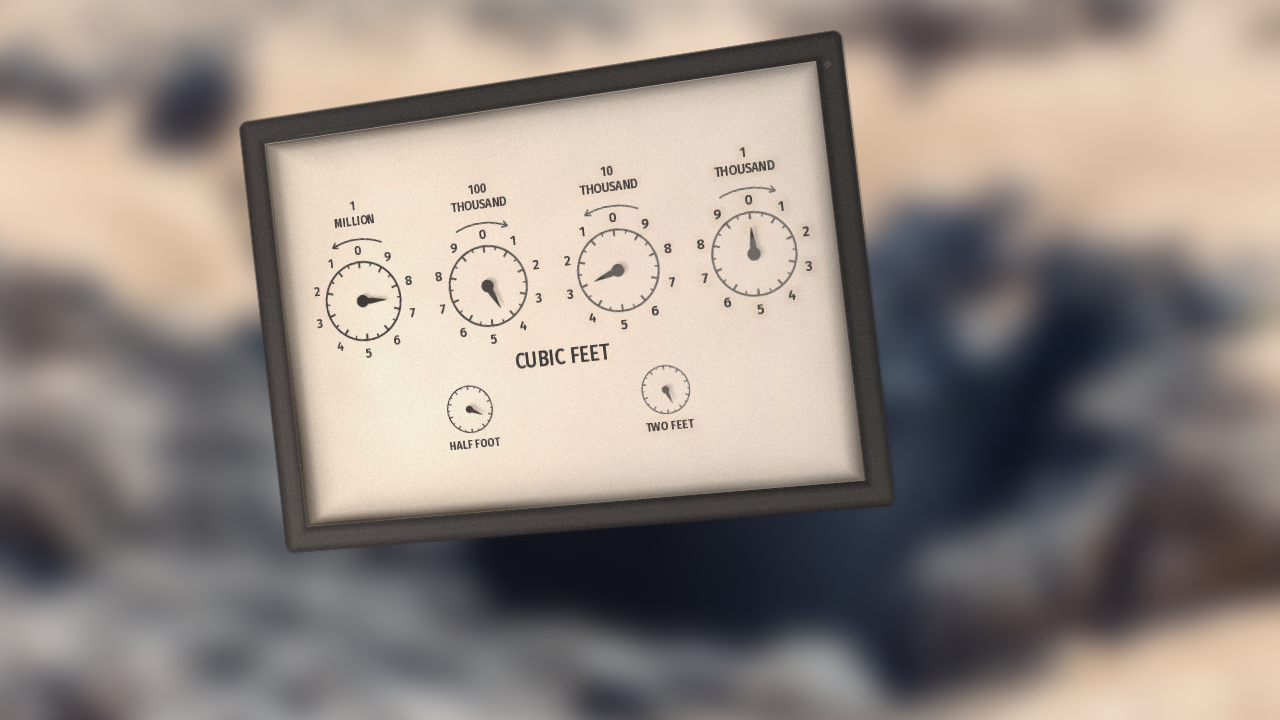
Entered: 743000; ft³
